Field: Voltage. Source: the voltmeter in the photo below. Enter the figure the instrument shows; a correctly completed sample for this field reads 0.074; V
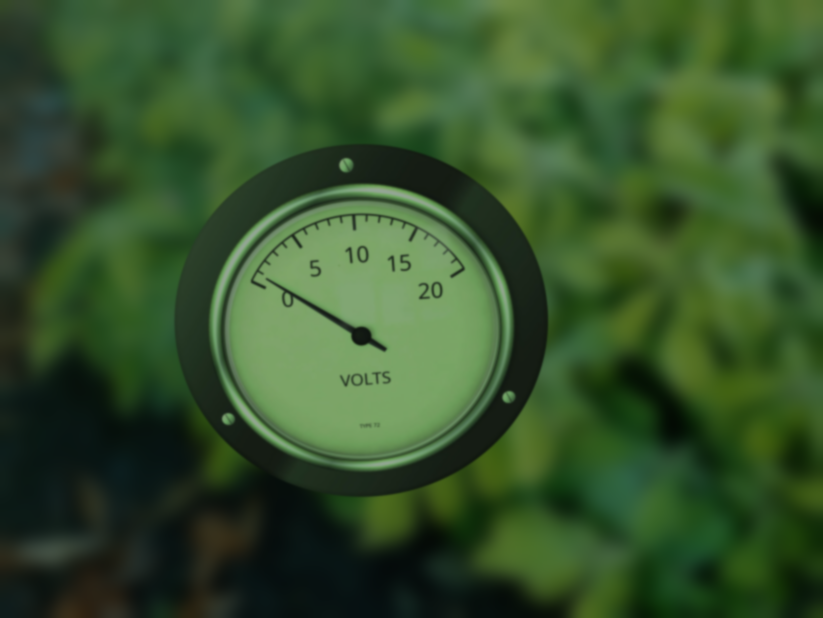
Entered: 1; V
